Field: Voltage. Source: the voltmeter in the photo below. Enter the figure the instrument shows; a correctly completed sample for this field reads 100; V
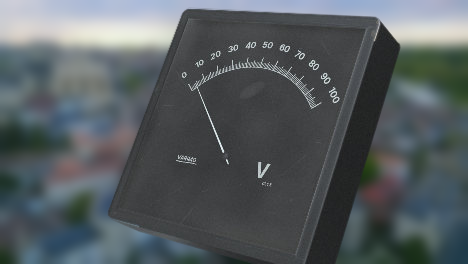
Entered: 5; V
